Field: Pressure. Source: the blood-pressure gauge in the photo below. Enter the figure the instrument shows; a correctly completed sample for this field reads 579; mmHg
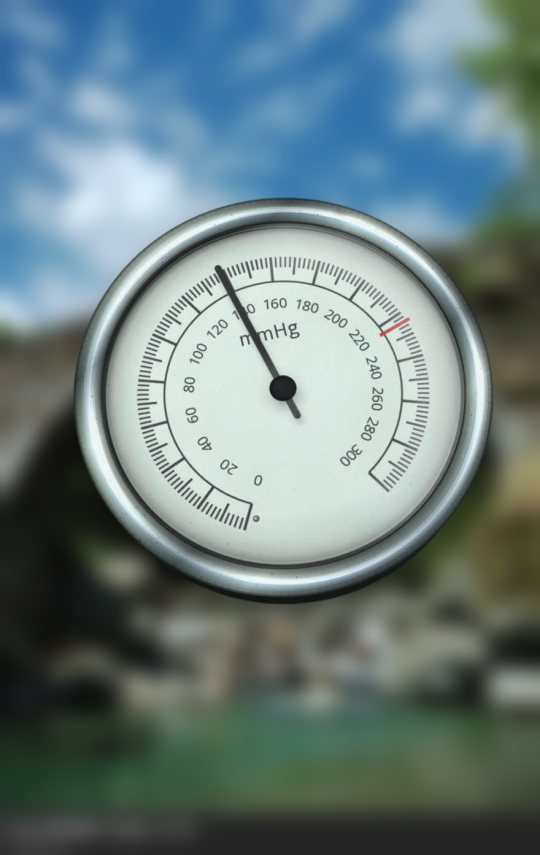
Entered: 138; mmHg
